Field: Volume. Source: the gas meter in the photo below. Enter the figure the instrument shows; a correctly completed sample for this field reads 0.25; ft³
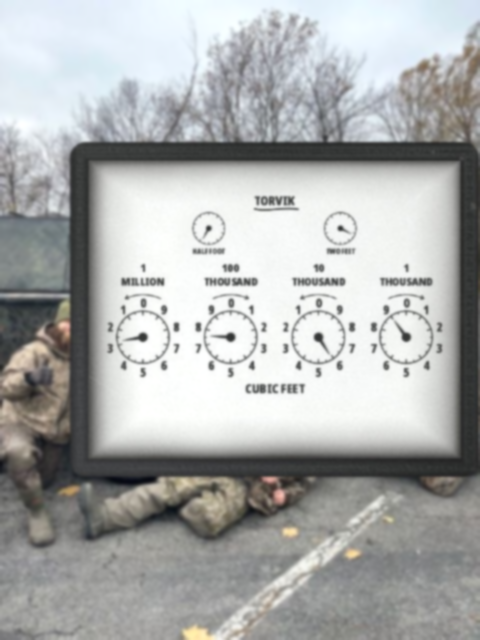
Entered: 275900; ft³
